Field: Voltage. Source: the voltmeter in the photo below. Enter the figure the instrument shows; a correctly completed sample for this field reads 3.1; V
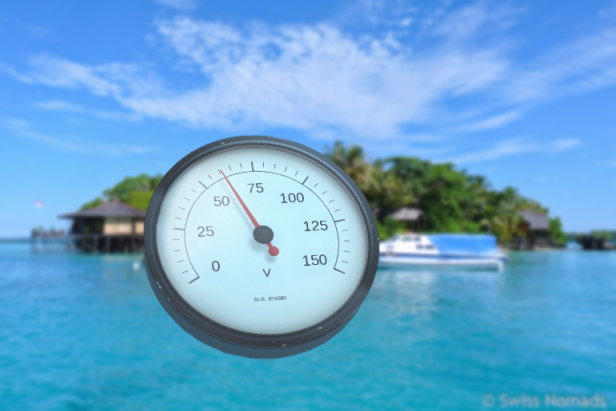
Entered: 60; V
